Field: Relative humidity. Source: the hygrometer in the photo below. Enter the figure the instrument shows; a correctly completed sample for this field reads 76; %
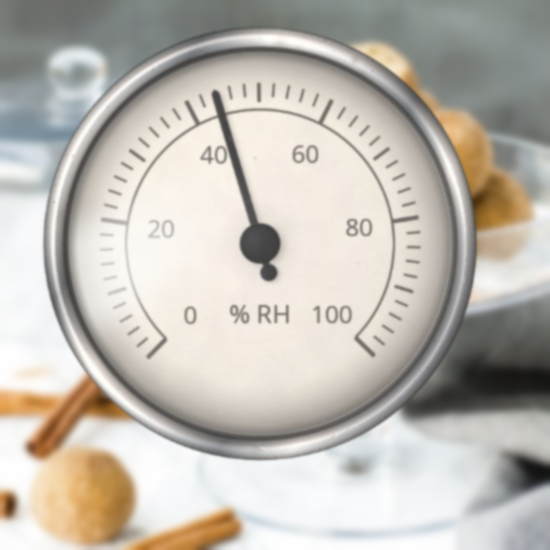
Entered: 44; %
